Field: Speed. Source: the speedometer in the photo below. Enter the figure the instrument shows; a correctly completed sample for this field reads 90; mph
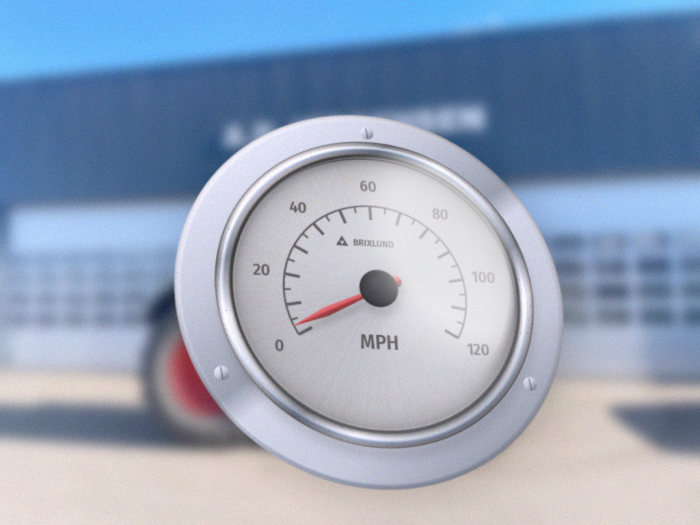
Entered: 2.5; mph
